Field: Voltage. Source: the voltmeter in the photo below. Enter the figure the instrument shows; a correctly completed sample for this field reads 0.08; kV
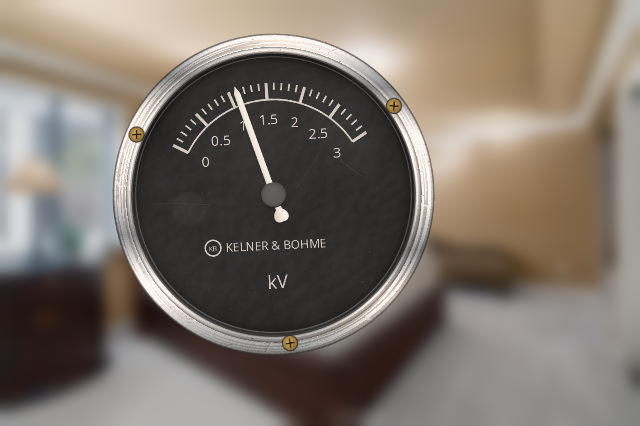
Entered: 1.1; kV
